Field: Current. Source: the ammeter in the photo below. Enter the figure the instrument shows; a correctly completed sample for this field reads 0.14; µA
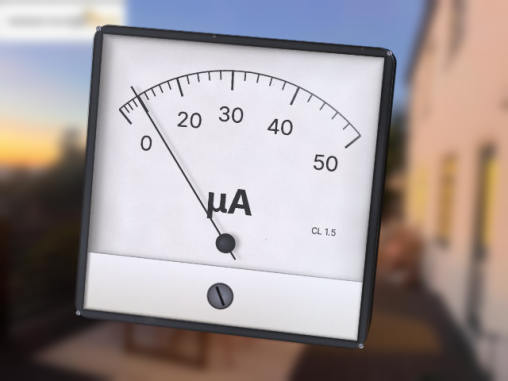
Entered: 10; µA
